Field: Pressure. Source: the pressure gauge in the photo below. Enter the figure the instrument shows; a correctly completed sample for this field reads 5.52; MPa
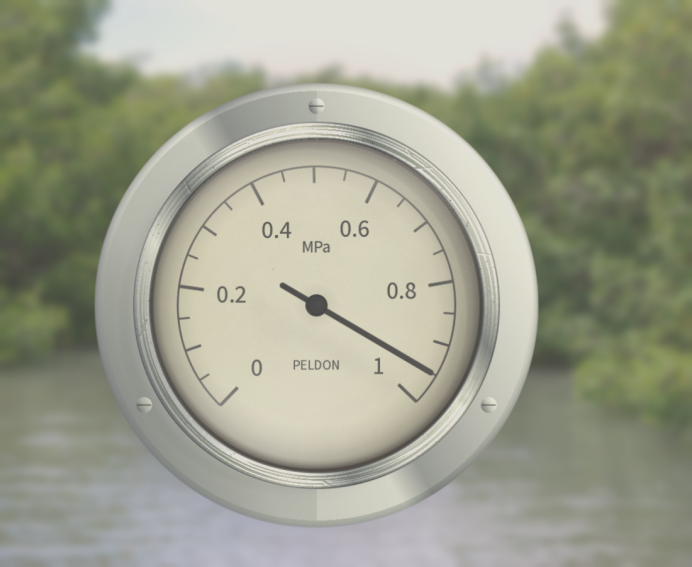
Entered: 0.95; MPa
